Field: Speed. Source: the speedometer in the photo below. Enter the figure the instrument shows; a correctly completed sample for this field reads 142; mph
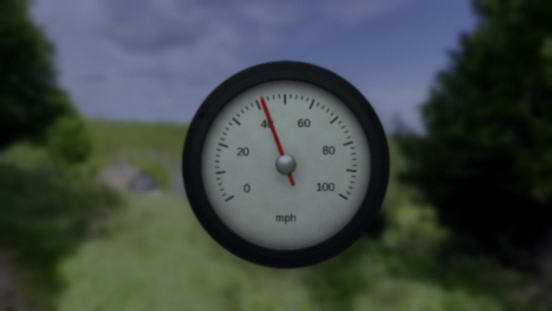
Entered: 42; mph
